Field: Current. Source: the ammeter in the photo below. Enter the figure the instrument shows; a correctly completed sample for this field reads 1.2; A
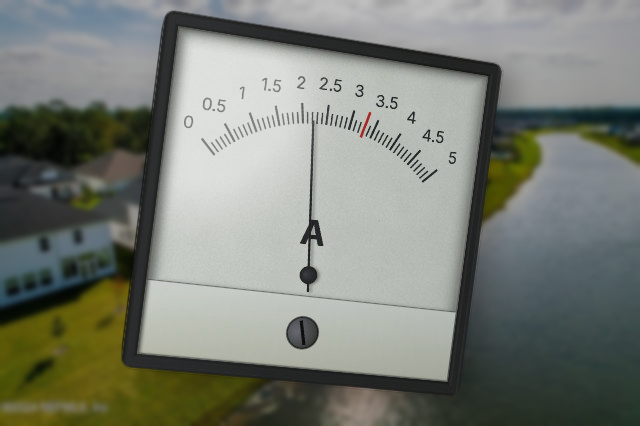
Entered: 2.2; A
